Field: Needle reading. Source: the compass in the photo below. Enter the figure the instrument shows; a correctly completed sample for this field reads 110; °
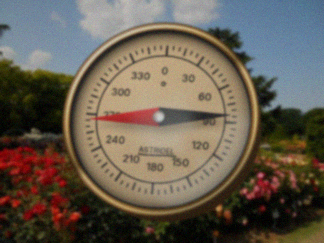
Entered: 265; °
